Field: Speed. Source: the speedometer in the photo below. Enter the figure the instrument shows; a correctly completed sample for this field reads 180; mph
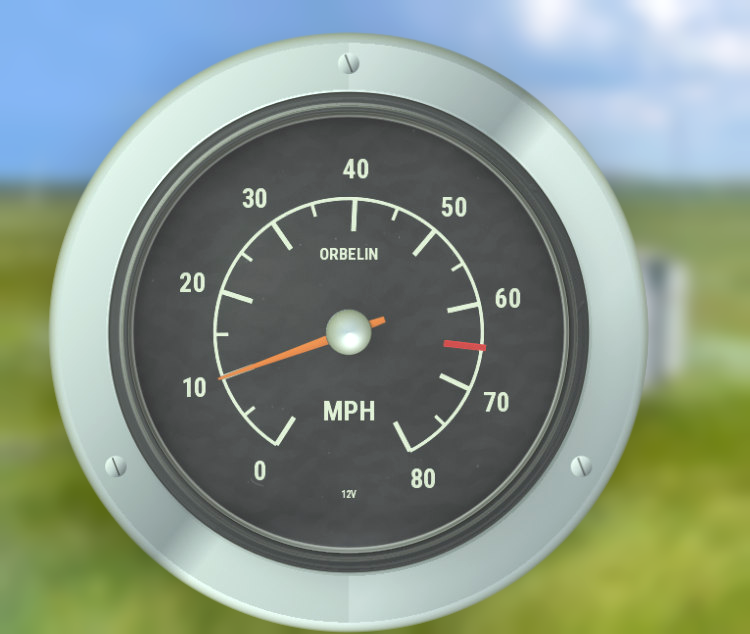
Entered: 10; mph
